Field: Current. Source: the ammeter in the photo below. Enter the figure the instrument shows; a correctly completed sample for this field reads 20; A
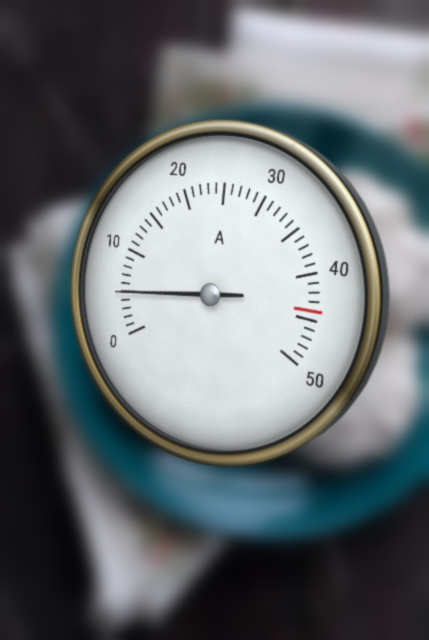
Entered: 5; A
